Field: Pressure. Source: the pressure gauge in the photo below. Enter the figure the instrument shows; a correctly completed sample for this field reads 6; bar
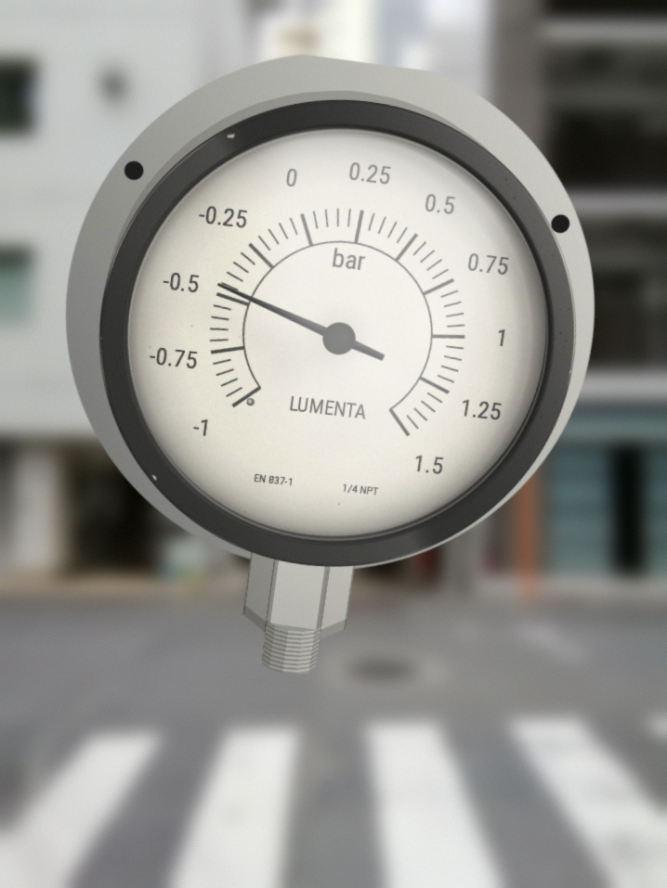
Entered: -0.45; bar
